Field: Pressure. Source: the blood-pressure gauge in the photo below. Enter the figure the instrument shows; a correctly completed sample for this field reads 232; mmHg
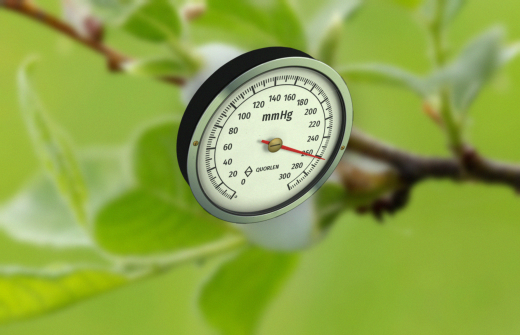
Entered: 260; mmHg
